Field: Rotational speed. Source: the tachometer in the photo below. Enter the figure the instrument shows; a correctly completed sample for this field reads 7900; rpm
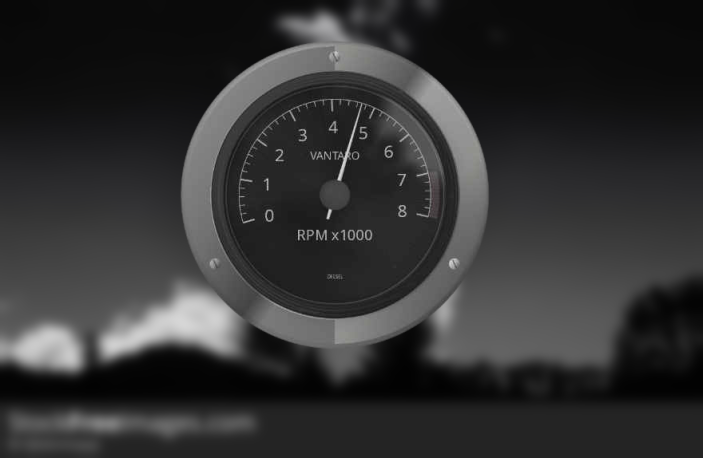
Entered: 4700; rpm
